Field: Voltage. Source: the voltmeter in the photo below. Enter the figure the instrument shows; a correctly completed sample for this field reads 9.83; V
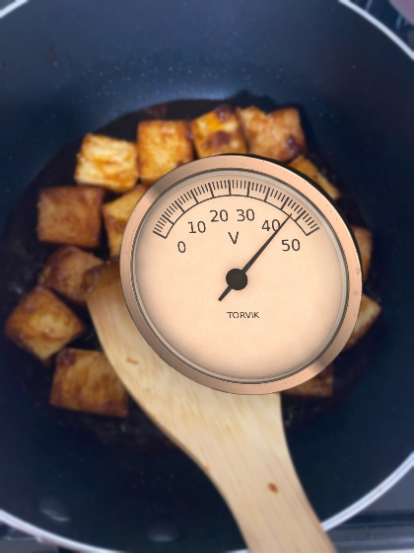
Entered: 43; V
